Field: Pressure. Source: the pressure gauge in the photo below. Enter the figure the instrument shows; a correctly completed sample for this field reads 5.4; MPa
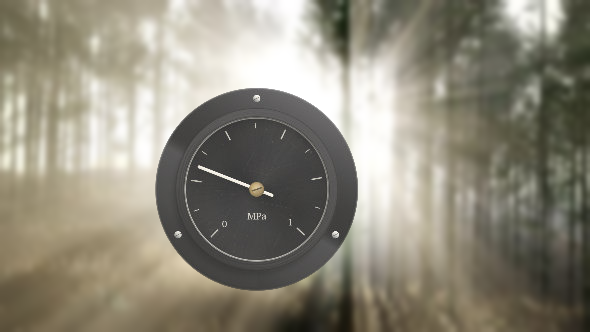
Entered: 0.25; MPa
